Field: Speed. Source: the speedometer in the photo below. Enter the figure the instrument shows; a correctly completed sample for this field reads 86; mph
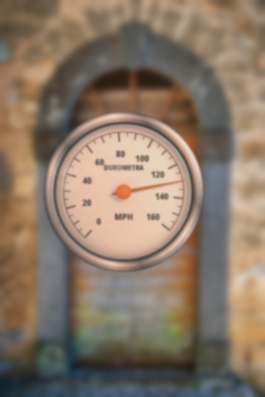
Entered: 130; mph
